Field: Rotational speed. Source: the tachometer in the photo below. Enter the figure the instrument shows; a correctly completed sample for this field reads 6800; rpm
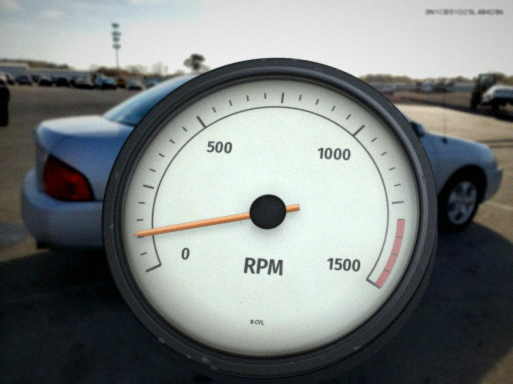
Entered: 100; rpm
